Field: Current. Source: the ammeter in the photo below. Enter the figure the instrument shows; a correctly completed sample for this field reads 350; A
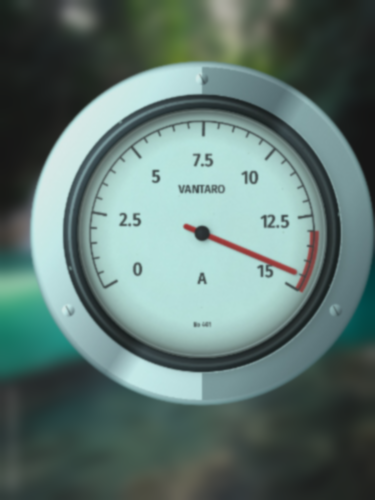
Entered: 14.5; A
